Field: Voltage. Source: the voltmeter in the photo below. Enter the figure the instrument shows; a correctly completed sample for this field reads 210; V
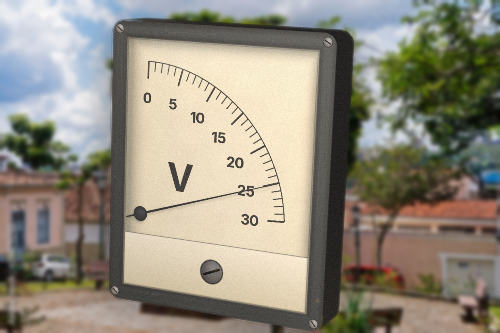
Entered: 25; V
